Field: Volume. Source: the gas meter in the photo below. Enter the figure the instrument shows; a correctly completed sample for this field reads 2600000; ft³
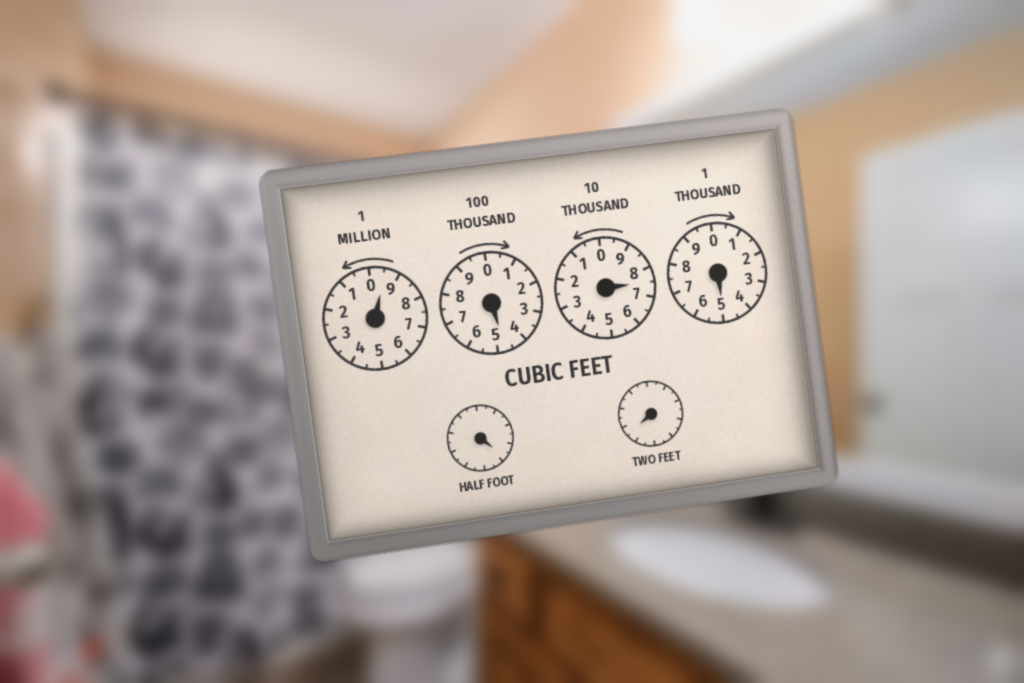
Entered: 947500; ft³
